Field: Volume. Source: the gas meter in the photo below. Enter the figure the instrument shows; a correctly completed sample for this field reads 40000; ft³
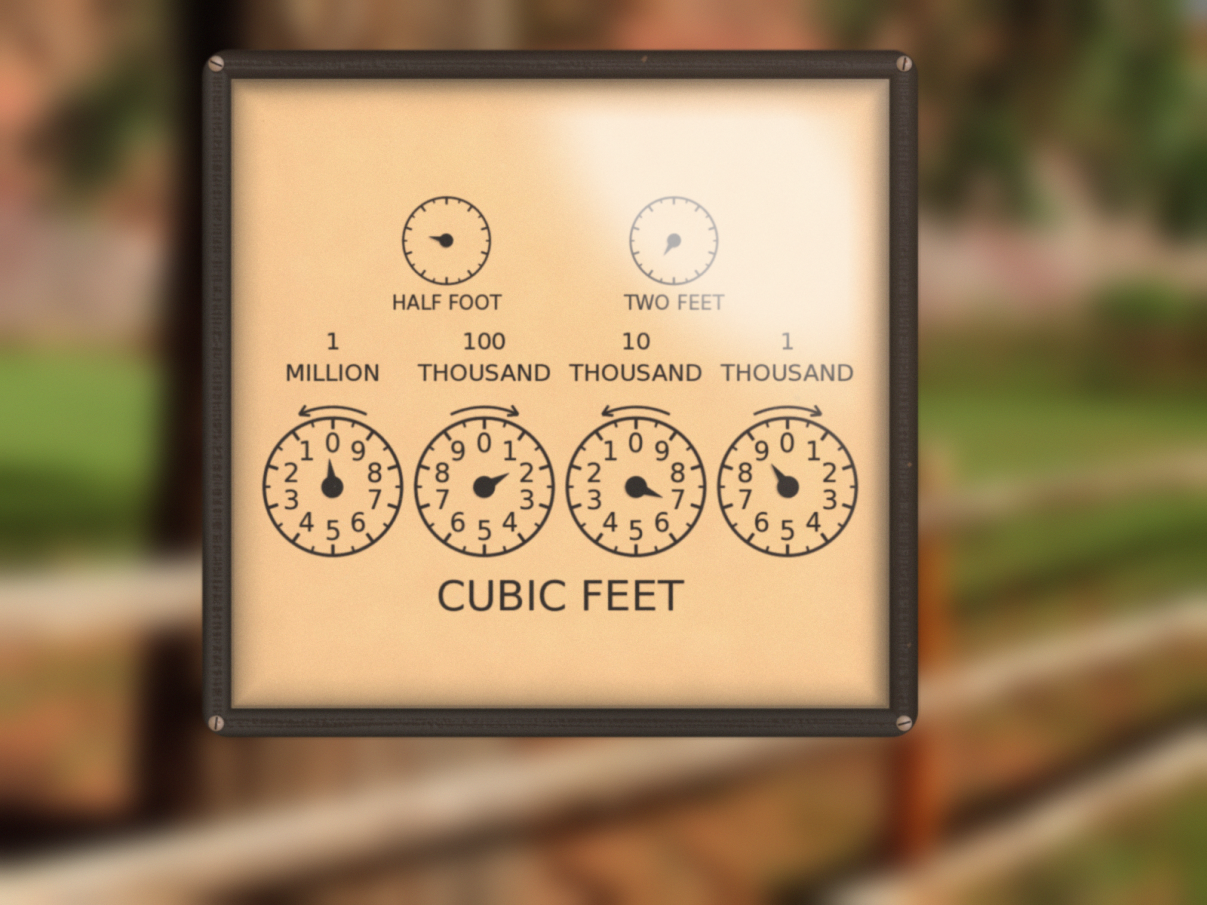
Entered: 16900; ft³
